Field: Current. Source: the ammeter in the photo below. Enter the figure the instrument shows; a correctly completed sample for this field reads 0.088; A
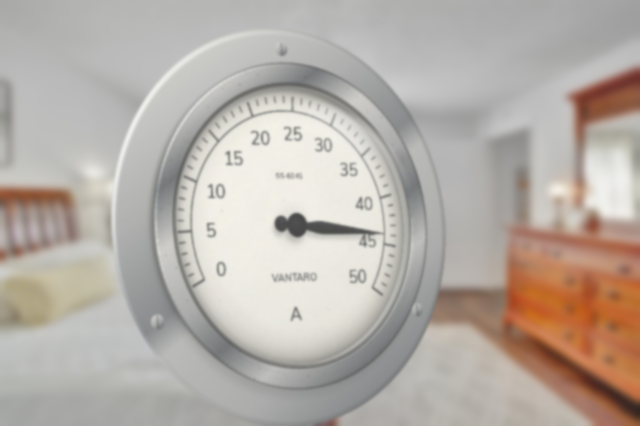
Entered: 44; A
